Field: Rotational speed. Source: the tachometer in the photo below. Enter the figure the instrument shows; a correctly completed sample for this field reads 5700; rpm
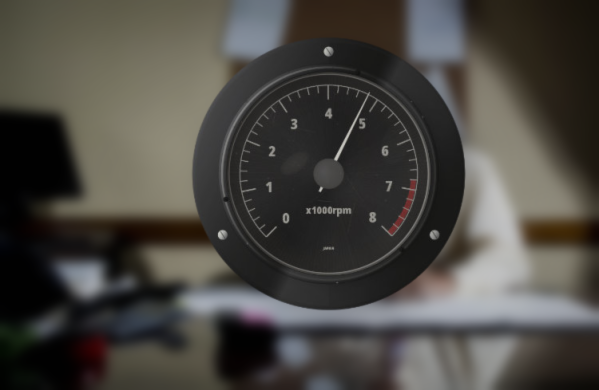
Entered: 4800; rpm
